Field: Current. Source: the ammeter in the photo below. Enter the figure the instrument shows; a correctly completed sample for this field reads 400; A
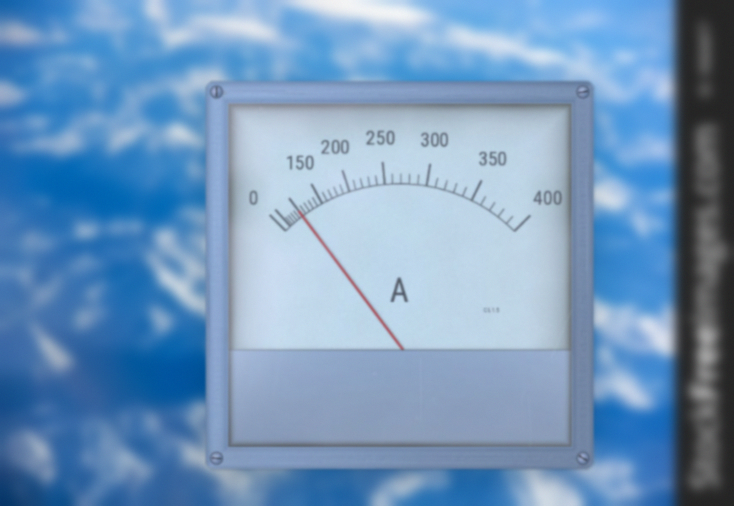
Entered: 100; A
